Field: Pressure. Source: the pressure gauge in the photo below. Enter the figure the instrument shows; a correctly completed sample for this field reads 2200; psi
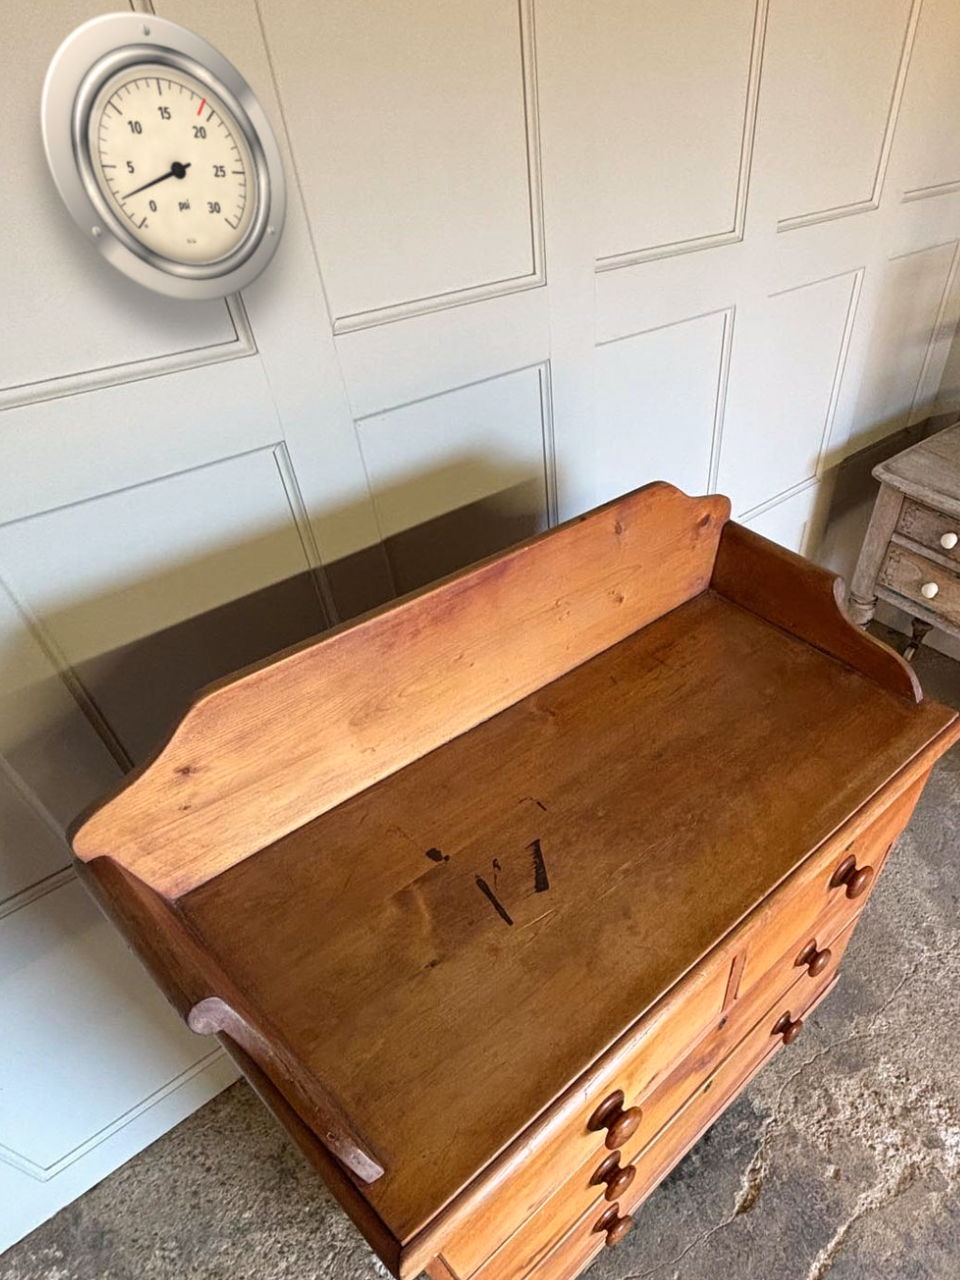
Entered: 2.5; psi
